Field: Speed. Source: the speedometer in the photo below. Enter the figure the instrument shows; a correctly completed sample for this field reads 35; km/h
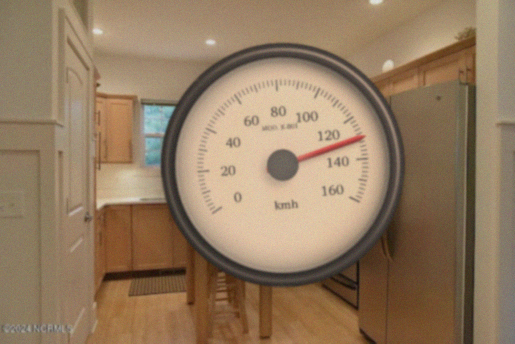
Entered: 130; km/h
